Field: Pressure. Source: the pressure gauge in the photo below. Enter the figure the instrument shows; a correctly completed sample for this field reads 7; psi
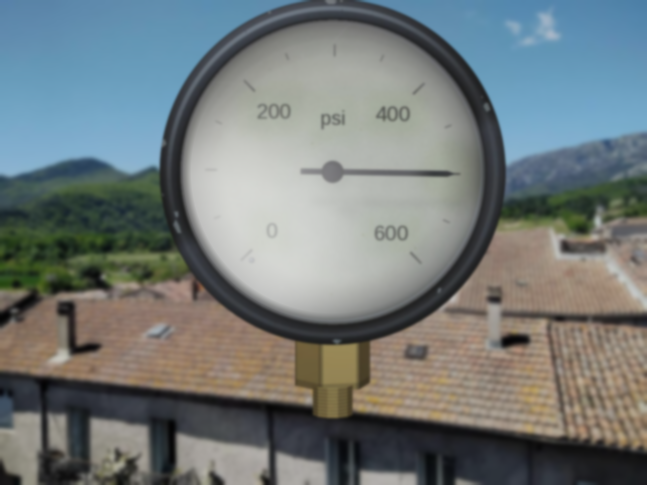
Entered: 500; psi
